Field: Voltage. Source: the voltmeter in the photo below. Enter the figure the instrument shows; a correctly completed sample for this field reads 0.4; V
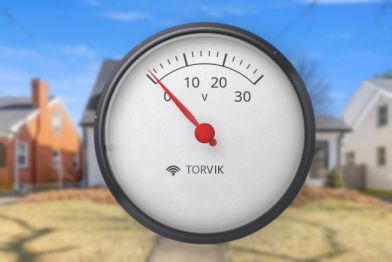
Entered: 1; V
